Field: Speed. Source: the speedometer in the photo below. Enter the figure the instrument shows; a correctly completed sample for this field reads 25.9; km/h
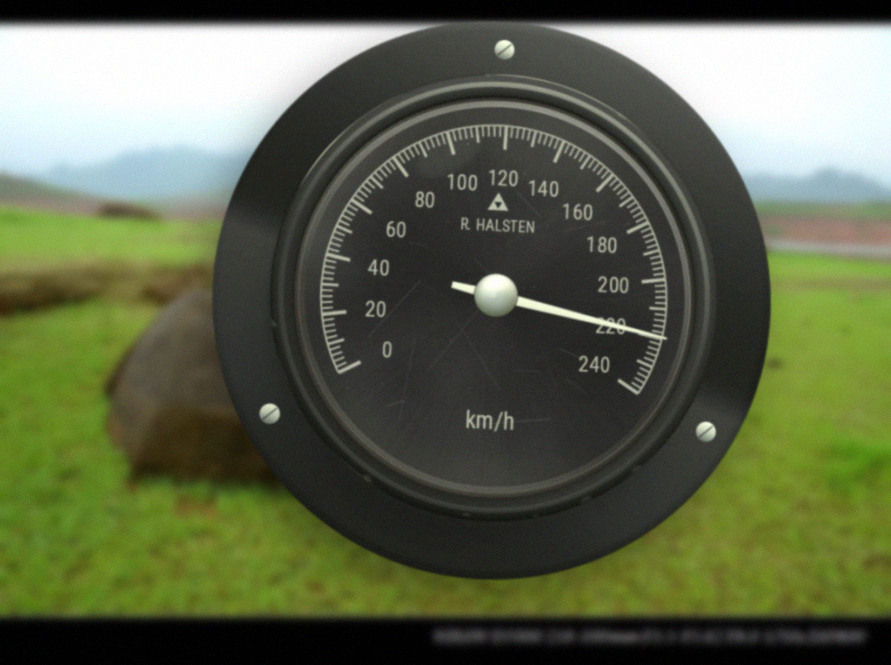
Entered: 220; km/h
